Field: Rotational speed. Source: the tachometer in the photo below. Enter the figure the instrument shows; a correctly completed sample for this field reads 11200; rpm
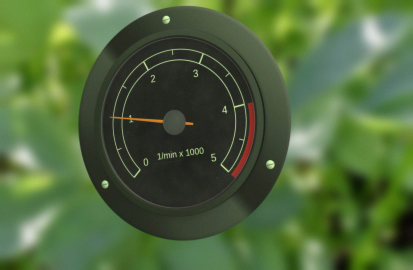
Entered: 1000; rpm
